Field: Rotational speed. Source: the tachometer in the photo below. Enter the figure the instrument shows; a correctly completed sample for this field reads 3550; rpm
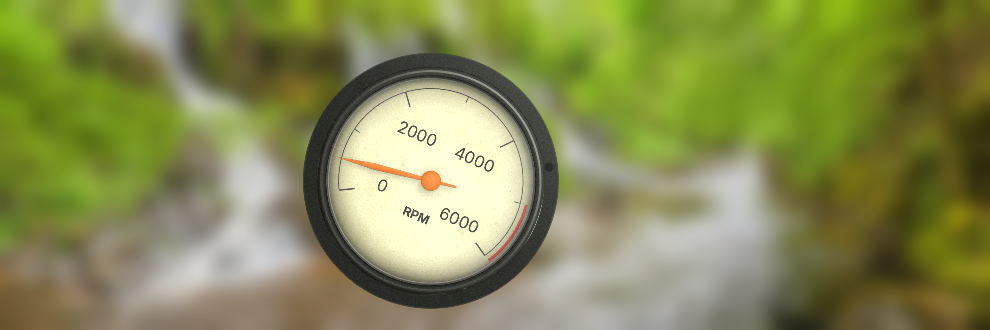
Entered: 500; rpm
